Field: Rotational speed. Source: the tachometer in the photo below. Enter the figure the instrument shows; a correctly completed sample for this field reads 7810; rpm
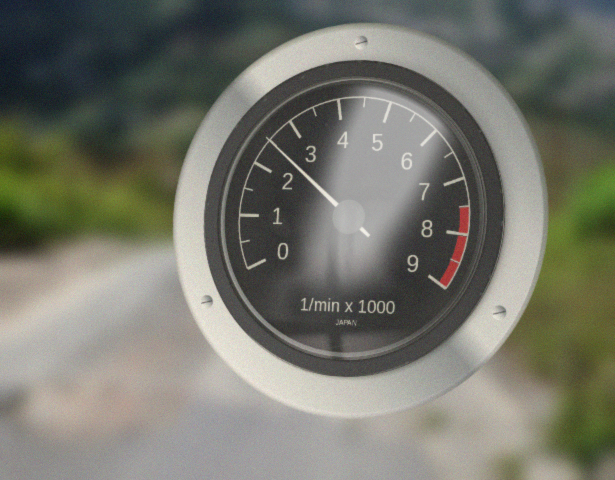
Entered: 2500; rpm
